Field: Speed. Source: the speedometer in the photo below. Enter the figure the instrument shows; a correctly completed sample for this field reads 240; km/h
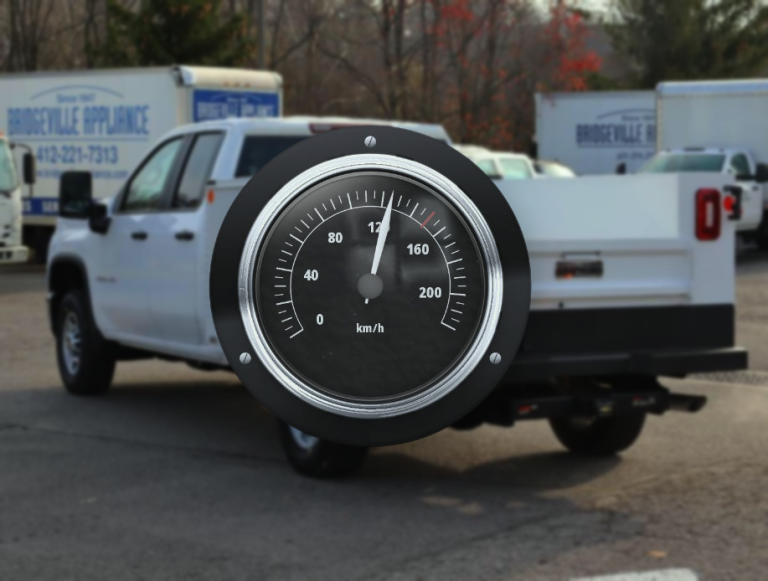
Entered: 125; km/h
